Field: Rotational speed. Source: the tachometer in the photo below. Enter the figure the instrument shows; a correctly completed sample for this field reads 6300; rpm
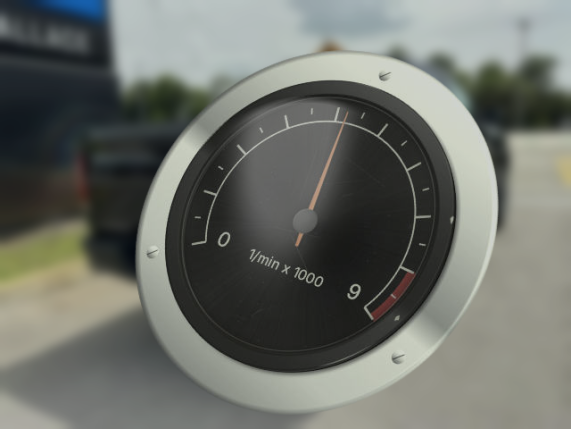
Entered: 4250; rpm
